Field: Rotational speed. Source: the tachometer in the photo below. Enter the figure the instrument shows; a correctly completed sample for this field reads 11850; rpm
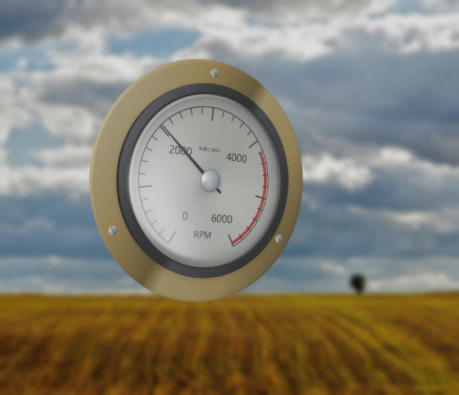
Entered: 2000; rpm
